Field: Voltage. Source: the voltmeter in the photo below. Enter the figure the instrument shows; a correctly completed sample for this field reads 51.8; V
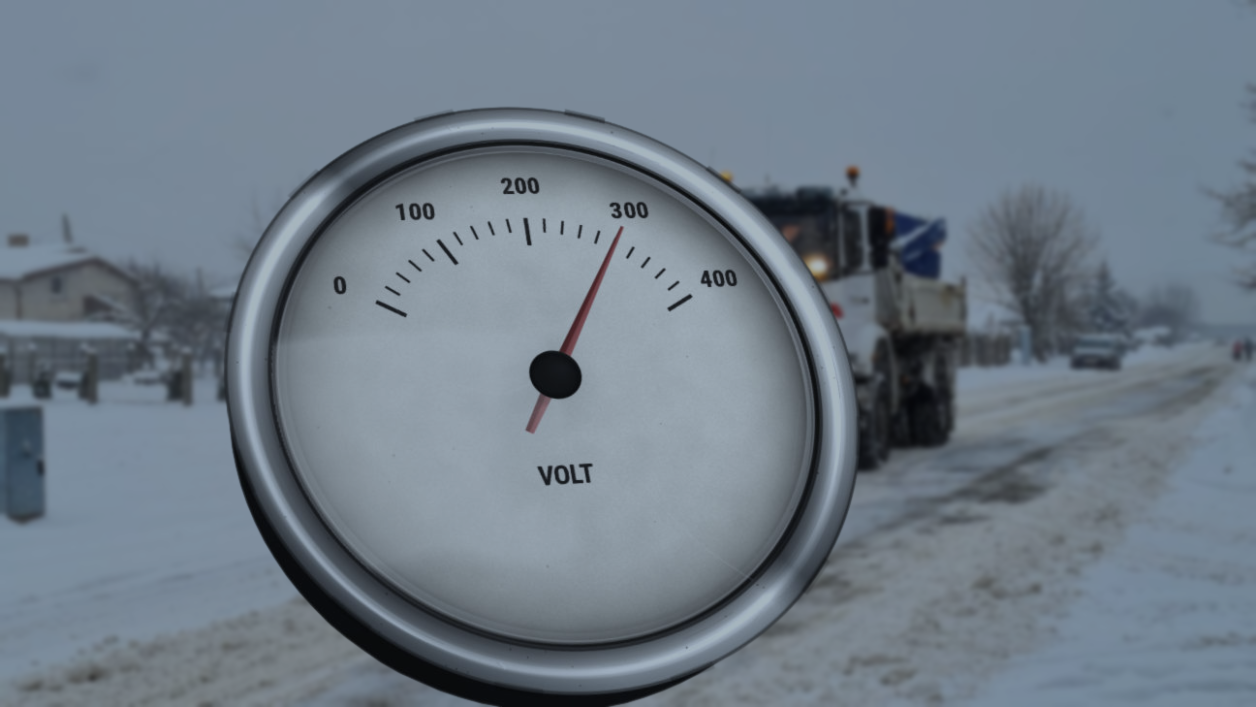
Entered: 300; V
